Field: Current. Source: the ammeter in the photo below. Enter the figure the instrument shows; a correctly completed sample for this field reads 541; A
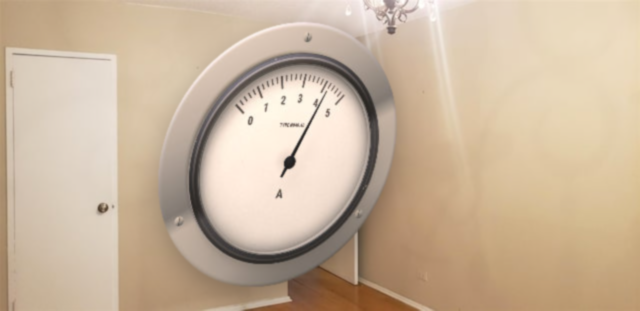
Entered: 4; A
